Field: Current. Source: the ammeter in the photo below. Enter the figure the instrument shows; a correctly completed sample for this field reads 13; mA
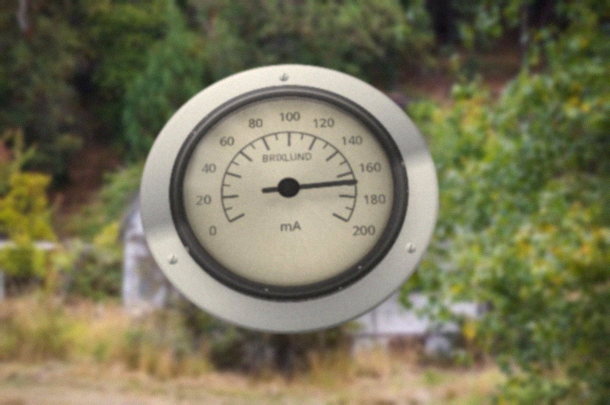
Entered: 170; mA
